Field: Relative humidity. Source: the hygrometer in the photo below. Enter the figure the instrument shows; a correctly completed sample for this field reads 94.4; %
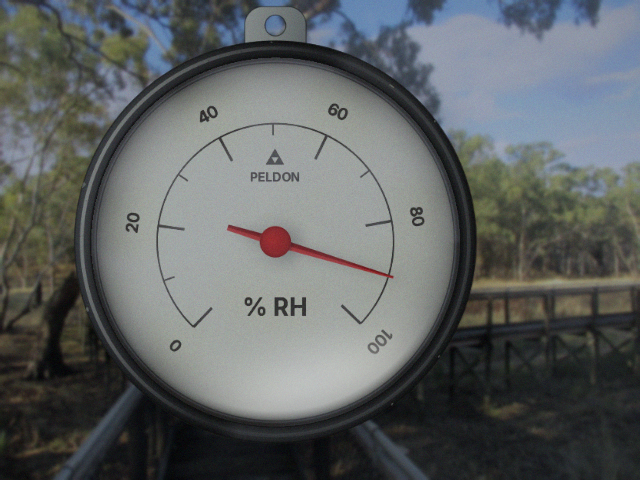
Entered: 90; %
